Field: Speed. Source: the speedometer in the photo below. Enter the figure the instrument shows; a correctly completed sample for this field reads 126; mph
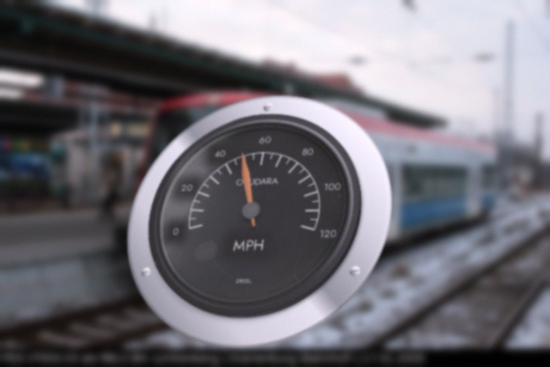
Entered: 50; mph
